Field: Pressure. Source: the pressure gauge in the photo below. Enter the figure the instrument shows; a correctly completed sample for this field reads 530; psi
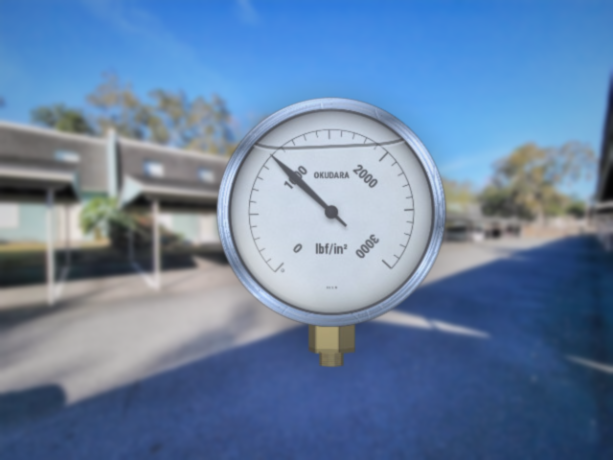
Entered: 1000; psi
